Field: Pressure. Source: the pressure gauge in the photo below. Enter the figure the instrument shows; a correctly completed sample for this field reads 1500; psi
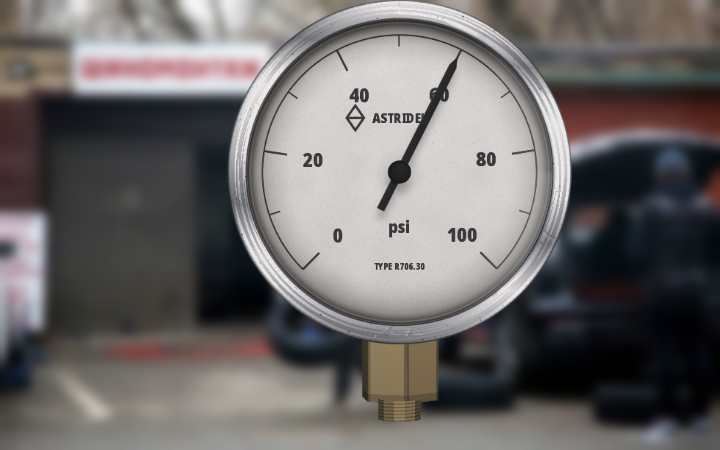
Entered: 60; psi
